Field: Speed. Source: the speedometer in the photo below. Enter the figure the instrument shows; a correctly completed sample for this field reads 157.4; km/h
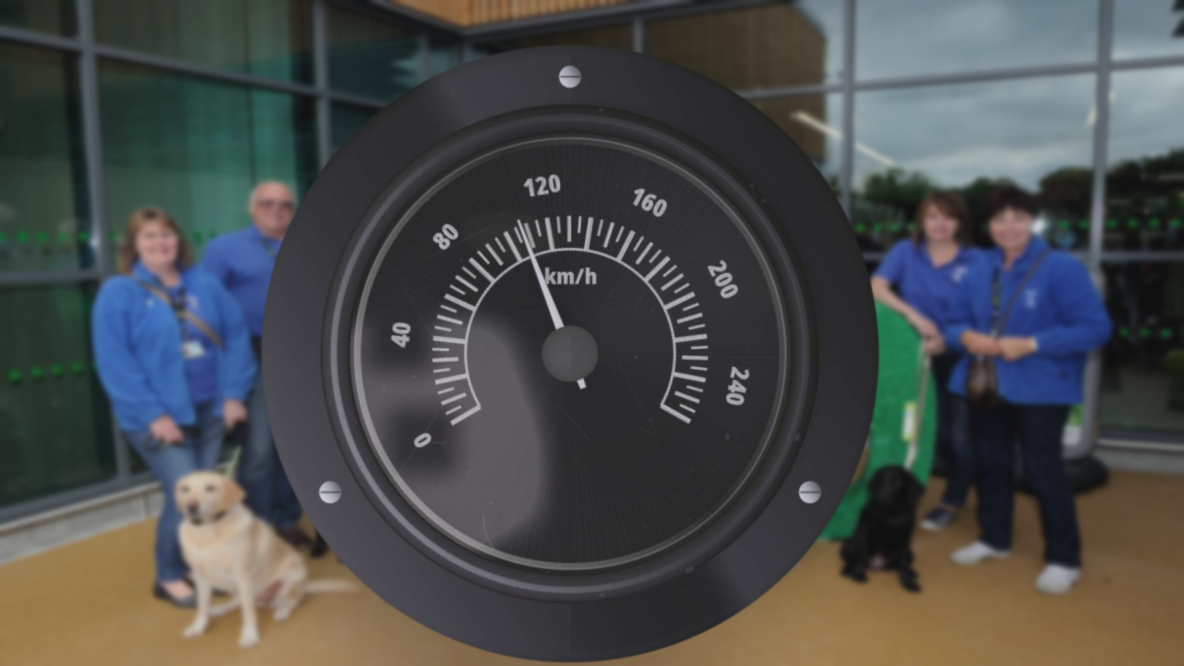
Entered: 107.5; km/h
